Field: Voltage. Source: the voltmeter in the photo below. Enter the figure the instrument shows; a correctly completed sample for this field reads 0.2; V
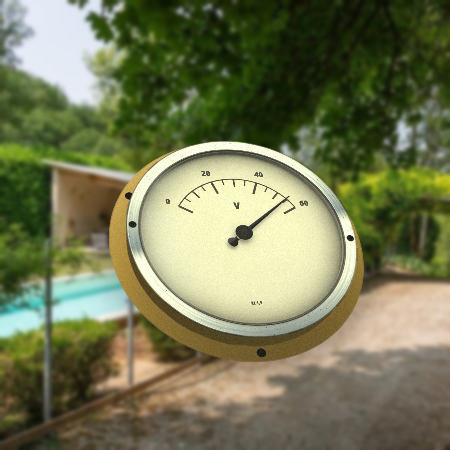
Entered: 55; V
